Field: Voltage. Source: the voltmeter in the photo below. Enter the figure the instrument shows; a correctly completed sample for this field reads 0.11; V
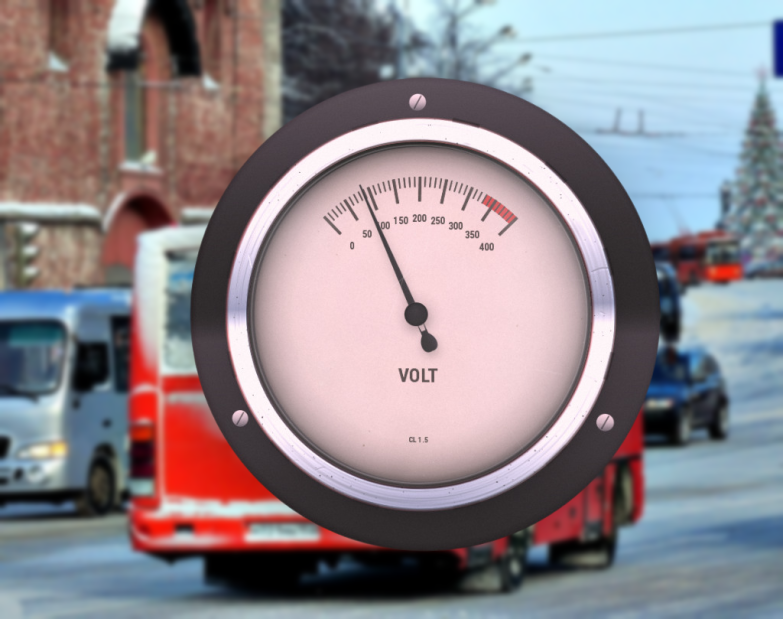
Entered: 90; V
